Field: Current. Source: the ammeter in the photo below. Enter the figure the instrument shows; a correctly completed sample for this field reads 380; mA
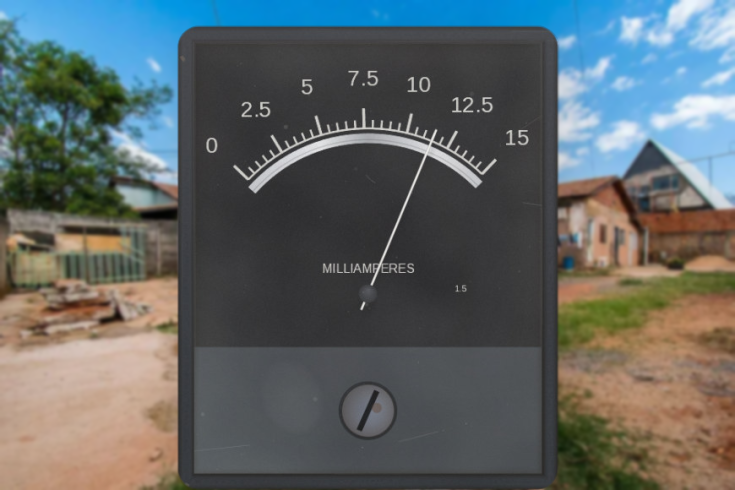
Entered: 11.5; mA
